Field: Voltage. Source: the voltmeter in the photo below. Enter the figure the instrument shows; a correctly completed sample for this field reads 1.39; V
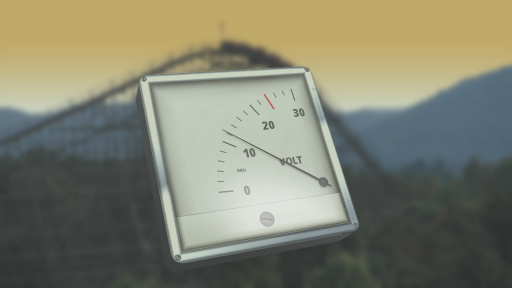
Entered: 12; V
